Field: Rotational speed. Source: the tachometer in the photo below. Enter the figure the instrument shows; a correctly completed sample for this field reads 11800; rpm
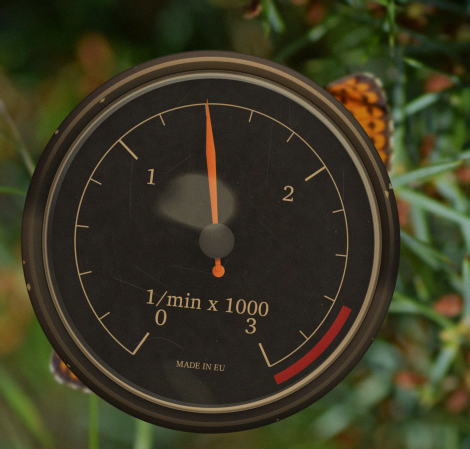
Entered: 1400; rpm
